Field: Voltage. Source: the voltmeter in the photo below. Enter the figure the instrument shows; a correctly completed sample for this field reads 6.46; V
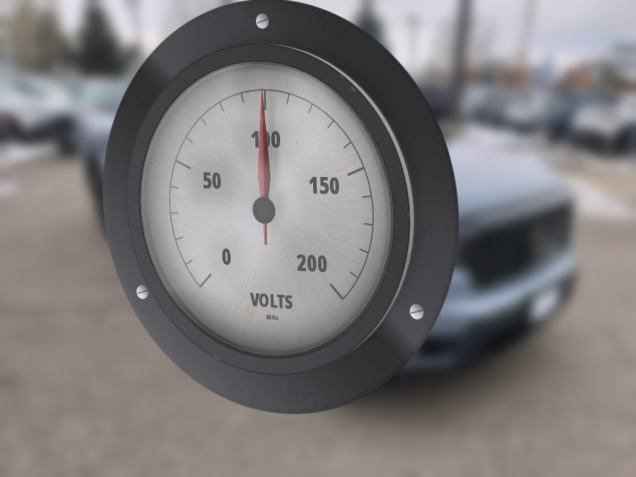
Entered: 100; V
